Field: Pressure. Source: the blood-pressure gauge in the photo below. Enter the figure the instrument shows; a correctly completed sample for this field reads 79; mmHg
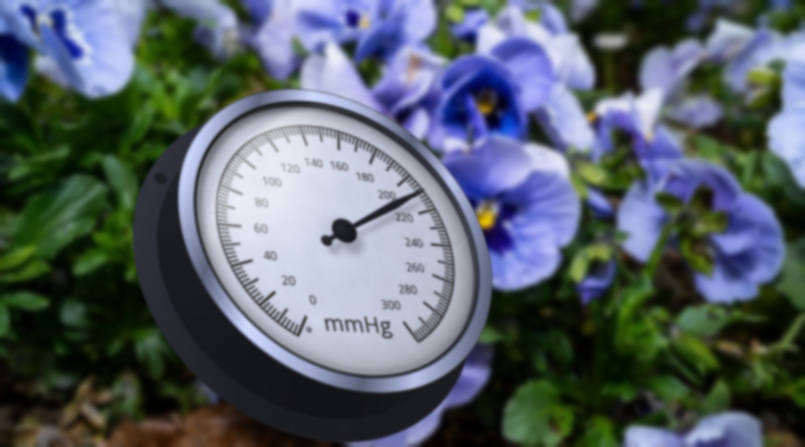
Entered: 210; mmHg
